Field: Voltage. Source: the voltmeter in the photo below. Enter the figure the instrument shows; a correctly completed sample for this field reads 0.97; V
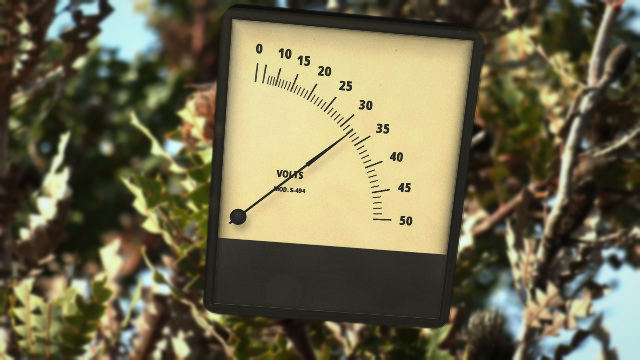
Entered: 32; V
